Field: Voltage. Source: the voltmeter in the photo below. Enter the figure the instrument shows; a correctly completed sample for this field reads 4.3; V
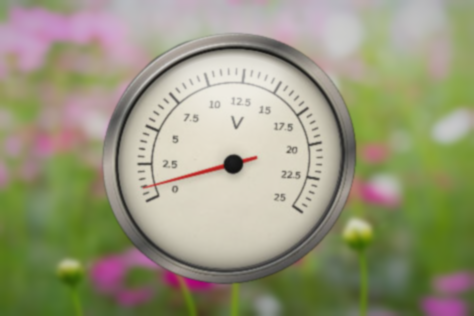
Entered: 1; V
